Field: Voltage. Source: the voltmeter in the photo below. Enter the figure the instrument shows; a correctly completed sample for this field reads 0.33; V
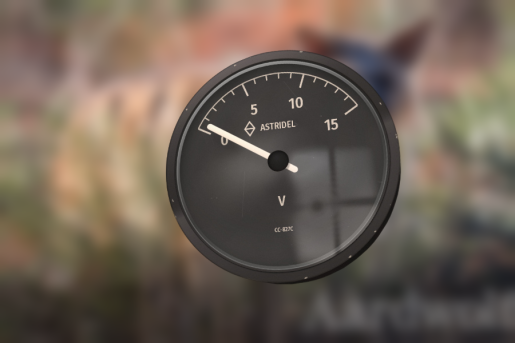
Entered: 0.5; V
